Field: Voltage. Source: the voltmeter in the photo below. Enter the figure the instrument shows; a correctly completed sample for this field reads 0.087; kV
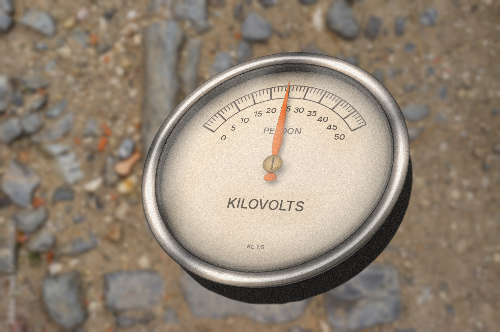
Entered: 25; kV
